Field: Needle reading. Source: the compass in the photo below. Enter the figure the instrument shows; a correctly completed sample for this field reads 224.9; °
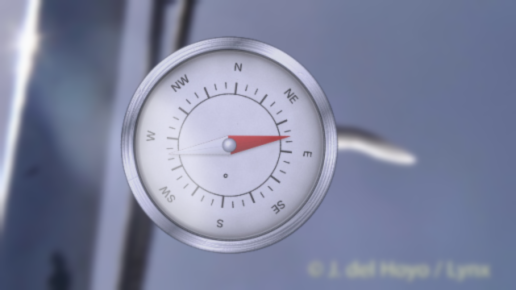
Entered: 75; °
